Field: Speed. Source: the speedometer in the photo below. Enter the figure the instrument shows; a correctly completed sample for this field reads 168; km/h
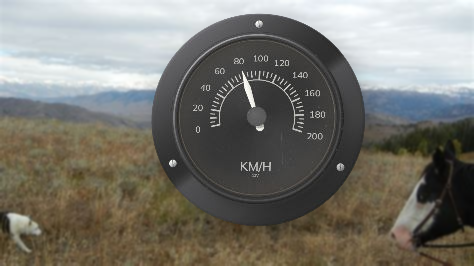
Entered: 80; km/h
